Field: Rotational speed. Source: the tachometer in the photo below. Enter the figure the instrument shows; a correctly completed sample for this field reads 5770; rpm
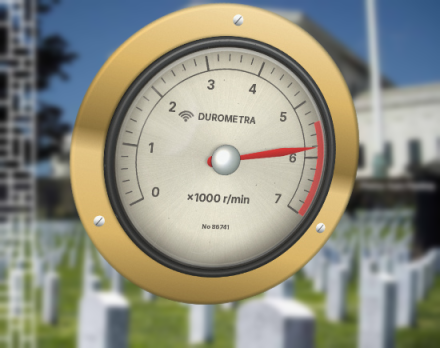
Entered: 5800; rpm
